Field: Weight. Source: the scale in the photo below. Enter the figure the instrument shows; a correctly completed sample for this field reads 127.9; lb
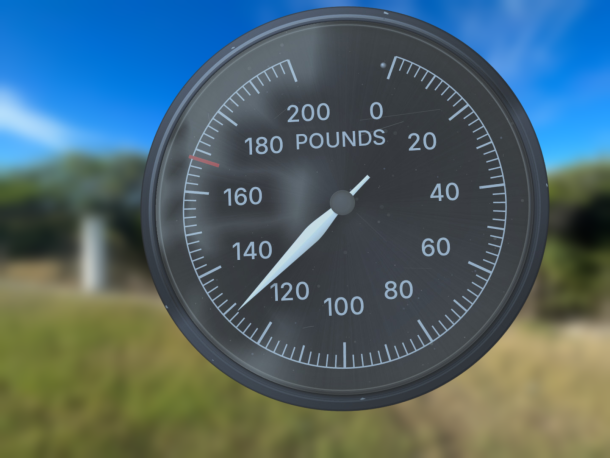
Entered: 128; lb
